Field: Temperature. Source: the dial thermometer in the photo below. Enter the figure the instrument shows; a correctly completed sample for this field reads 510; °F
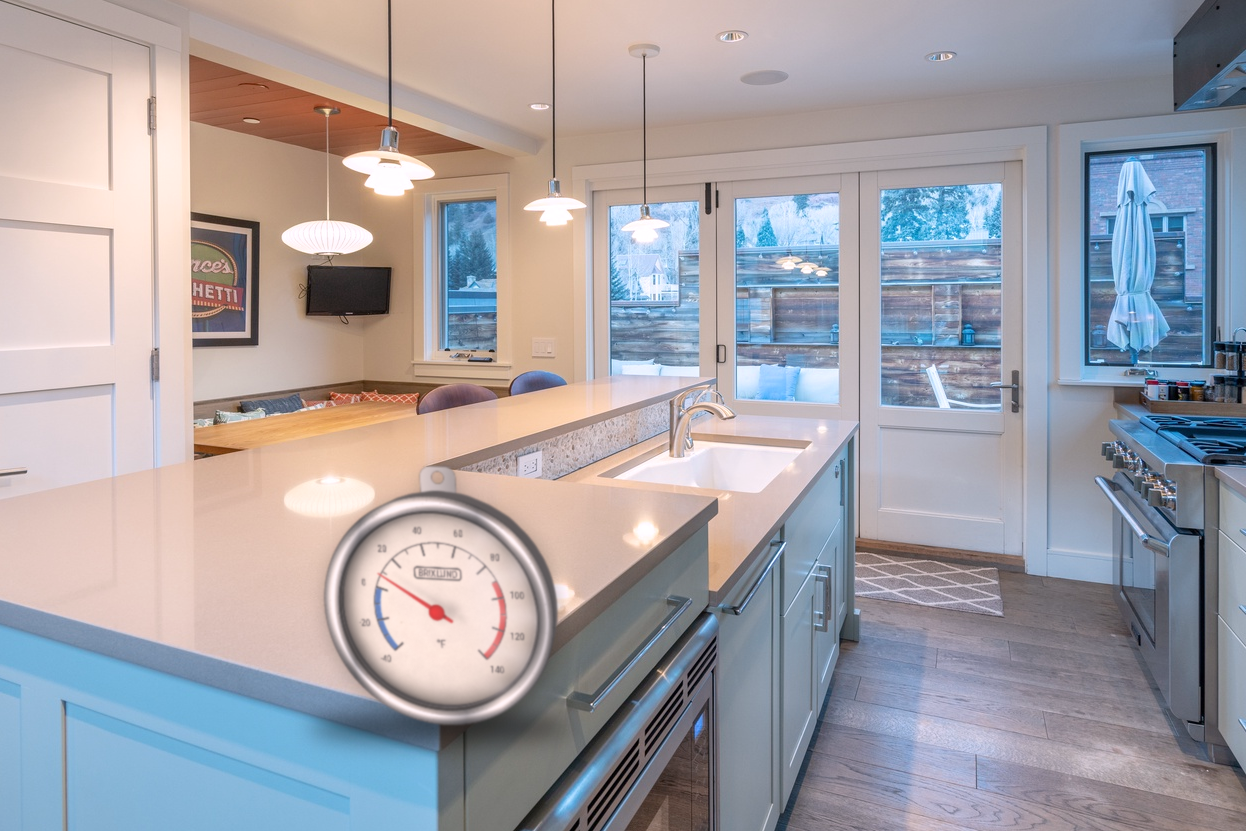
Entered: 10; °F
